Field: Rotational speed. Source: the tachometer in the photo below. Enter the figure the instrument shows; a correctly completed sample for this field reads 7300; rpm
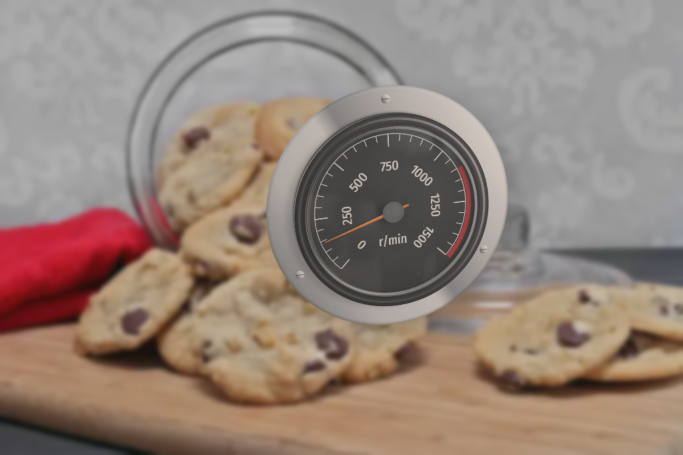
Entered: 150; rpm
